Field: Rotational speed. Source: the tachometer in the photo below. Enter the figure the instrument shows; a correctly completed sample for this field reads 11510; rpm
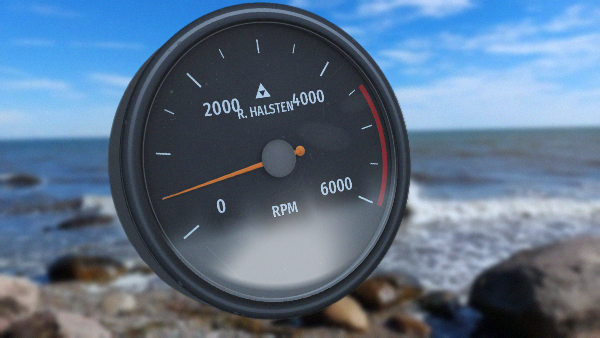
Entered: 500; rpm
